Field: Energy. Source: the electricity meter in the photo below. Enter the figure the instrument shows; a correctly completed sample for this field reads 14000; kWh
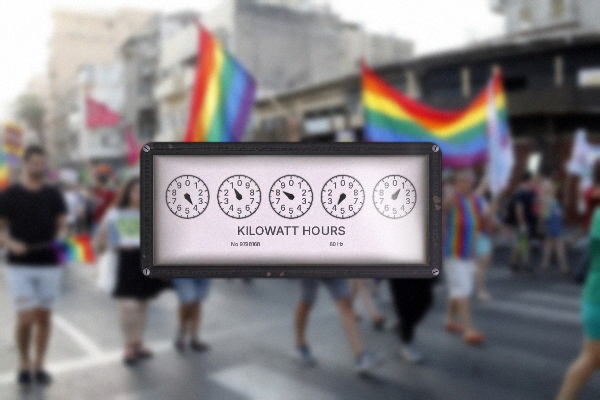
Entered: 40841; kWh
